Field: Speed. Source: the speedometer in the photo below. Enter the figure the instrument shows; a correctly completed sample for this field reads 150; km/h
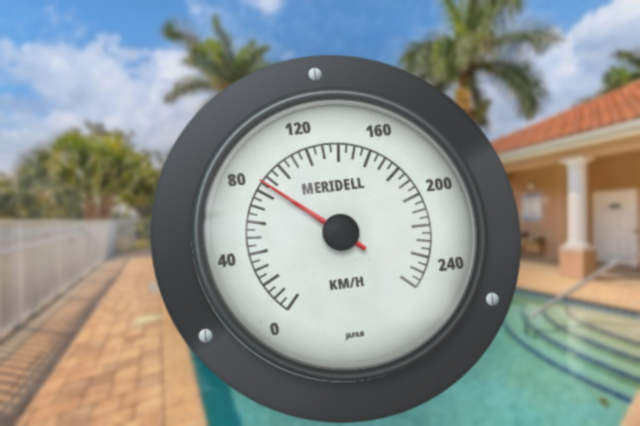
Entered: 85; km/h
